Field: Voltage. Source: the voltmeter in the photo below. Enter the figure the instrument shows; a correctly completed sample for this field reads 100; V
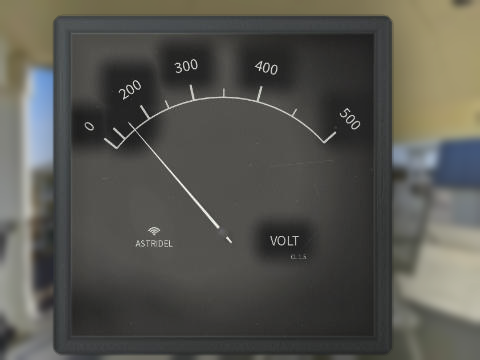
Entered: 150; V
